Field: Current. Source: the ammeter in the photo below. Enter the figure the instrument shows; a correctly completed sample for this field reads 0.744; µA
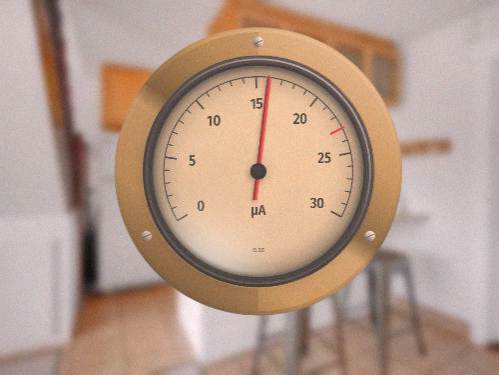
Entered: 16; µA
